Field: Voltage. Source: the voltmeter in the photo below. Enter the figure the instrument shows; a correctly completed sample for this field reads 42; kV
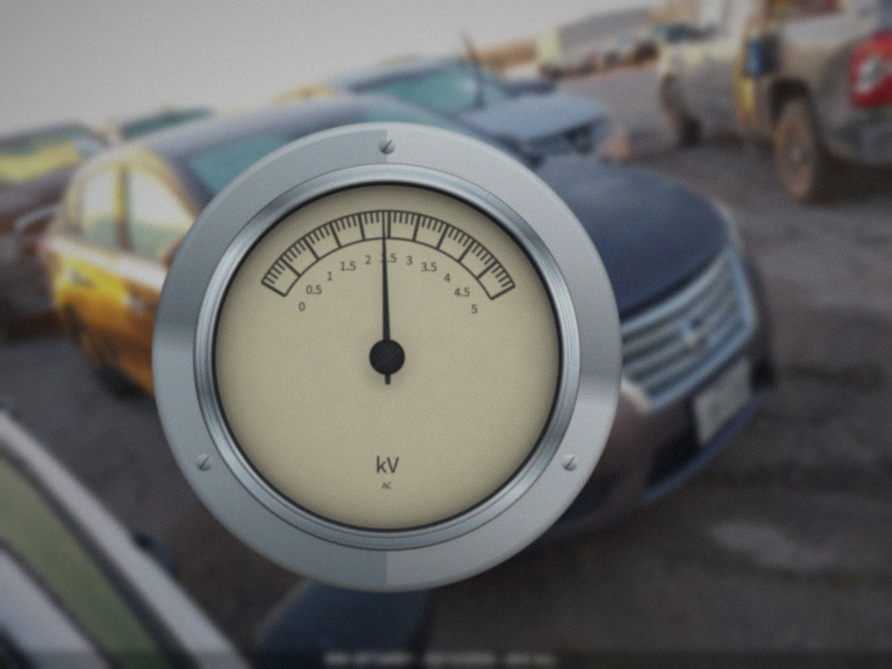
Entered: 2.4; kV
